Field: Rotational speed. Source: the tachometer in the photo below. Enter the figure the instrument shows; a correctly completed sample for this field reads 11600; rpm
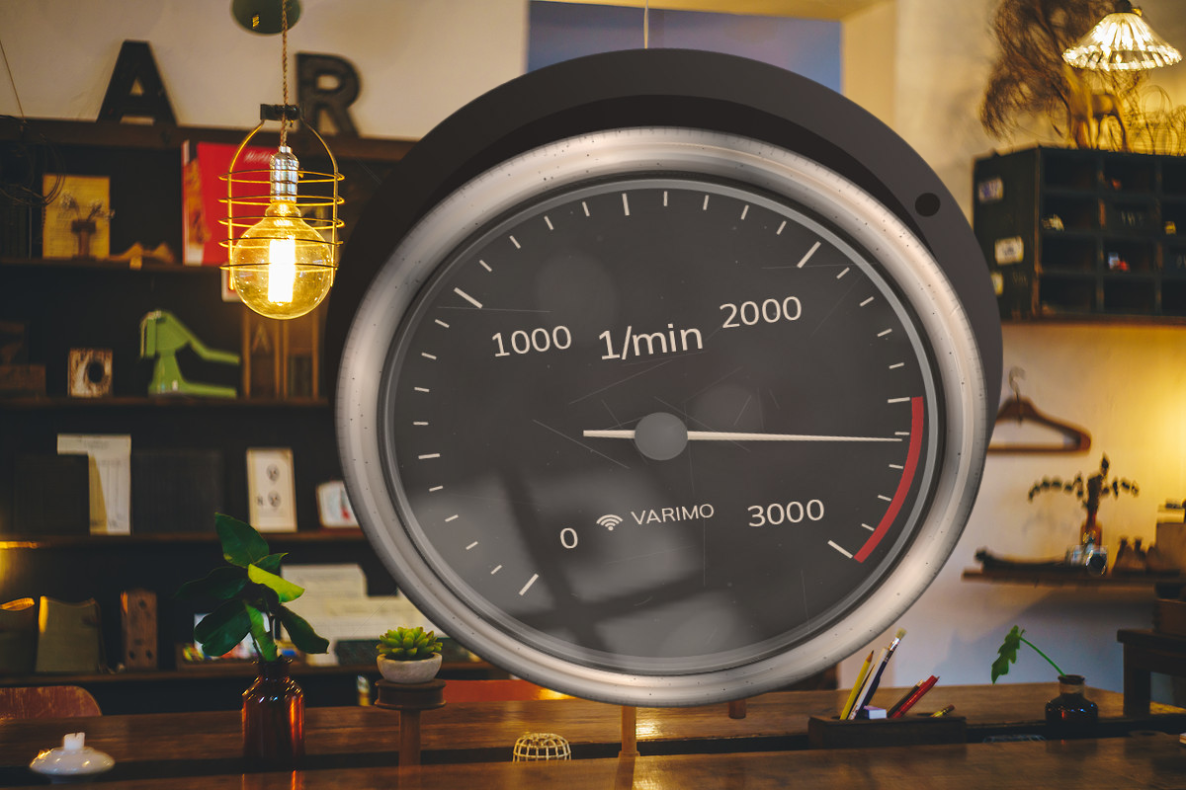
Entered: 2600; rpm
